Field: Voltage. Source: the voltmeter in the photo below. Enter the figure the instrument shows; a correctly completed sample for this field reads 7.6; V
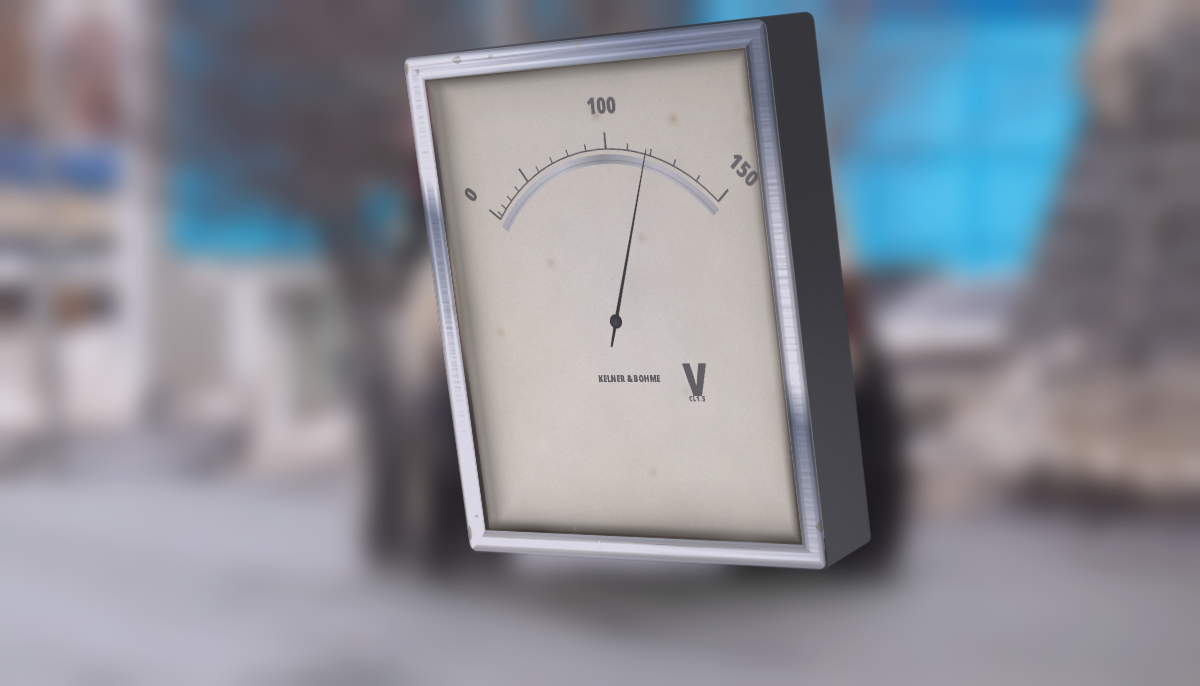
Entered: 120; V
